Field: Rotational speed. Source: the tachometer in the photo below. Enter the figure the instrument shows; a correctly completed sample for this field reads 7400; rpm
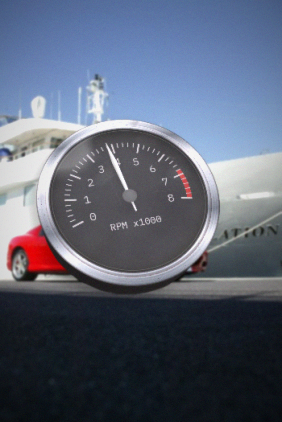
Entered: 3800; rpm
